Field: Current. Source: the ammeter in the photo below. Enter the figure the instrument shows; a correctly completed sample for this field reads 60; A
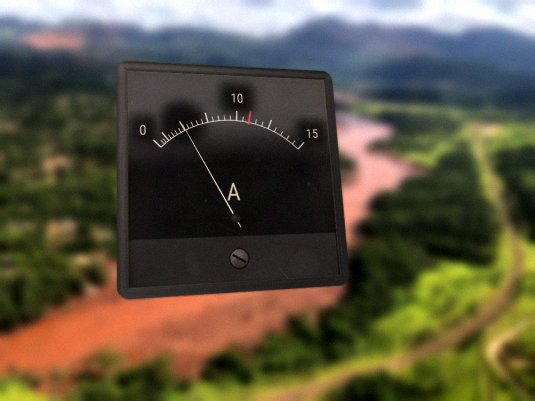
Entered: 5; A
